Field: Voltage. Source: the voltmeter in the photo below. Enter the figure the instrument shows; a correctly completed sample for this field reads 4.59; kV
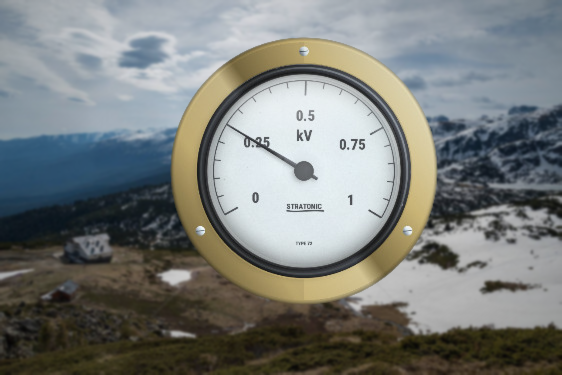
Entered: 0.25; kV
